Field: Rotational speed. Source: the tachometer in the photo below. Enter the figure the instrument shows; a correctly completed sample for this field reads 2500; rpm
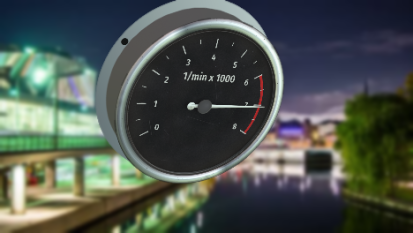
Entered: 7000; rpm
